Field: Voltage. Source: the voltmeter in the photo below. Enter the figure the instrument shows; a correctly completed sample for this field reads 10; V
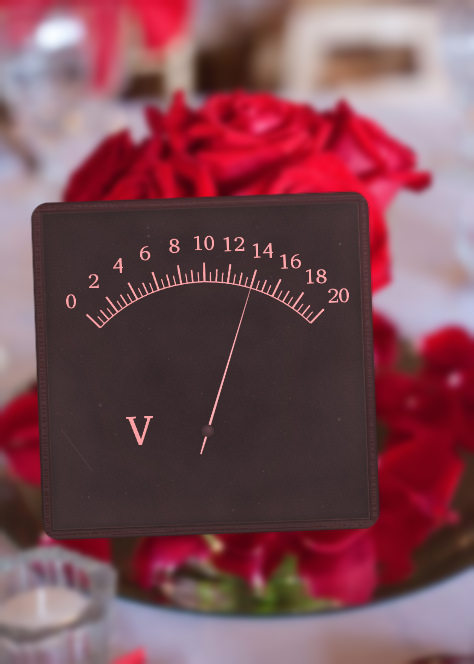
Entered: 14; V
